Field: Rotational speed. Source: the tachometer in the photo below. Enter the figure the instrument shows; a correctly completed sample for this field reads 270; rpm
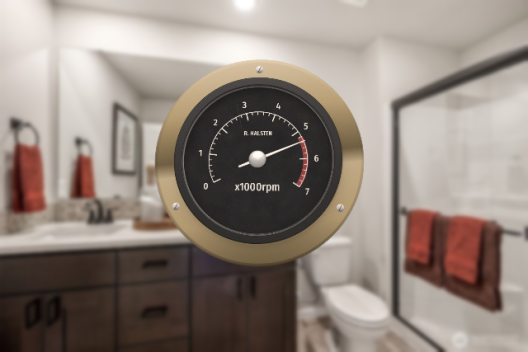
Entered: 5400; rpm
